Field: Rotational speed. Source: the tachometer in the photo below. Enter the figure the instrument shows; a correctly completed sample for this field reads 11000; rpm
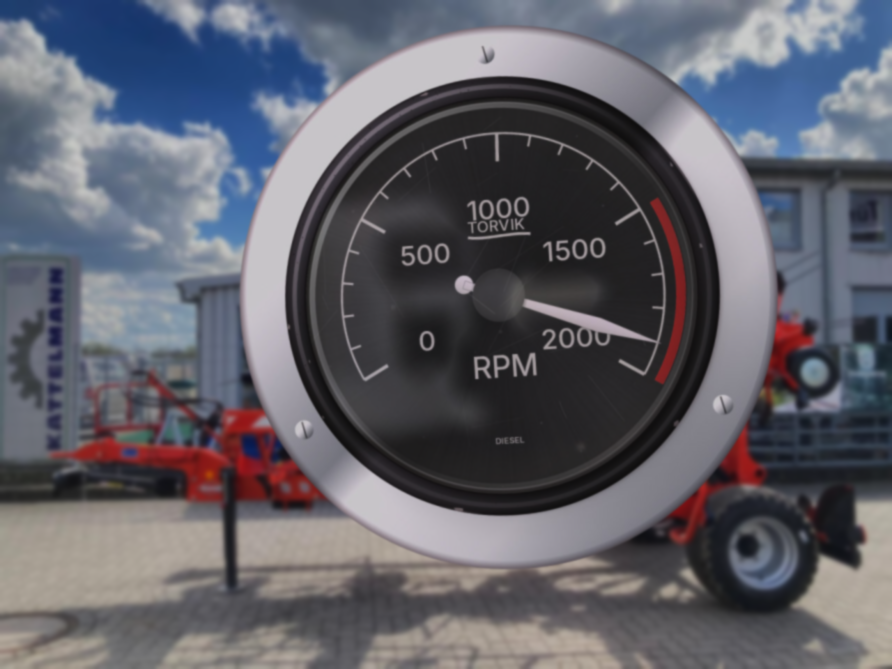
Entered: 1900; rpm
